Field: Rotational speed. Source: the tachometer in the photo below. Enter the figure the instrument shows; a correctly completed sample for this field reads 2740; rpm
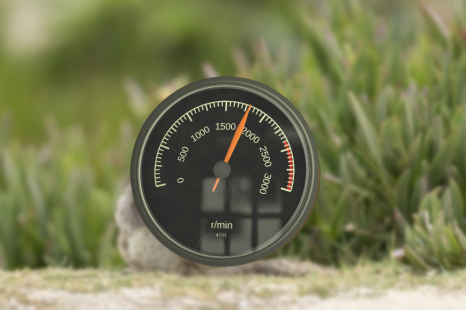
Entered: 1800; rpm
